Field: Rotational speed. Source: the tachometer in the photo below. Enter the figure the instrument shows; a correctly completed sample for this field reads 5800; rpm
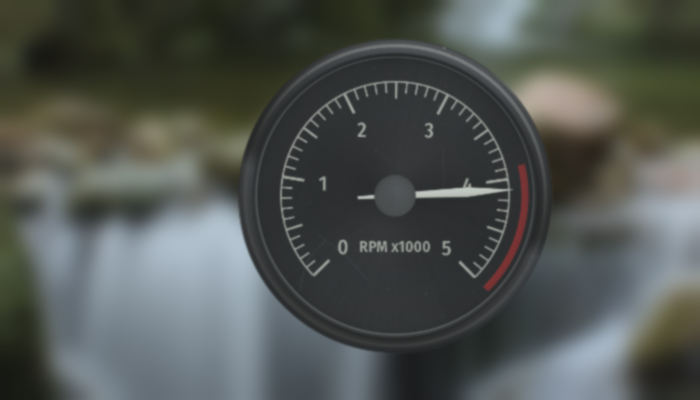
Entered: 4100; rpm
